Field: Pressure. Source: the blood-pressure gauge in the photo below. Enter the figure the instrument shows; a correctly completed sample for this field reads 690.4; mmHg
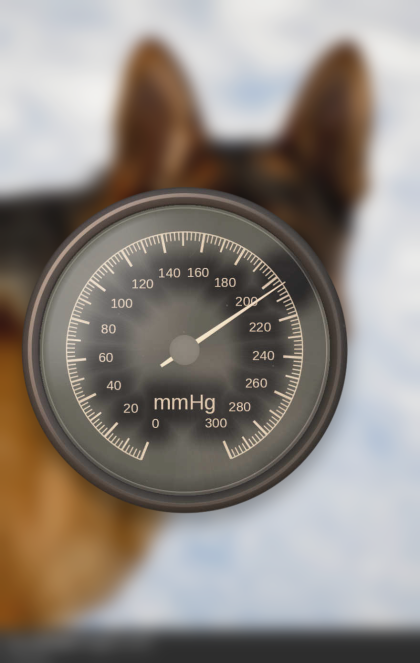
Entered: 204; mmHg
